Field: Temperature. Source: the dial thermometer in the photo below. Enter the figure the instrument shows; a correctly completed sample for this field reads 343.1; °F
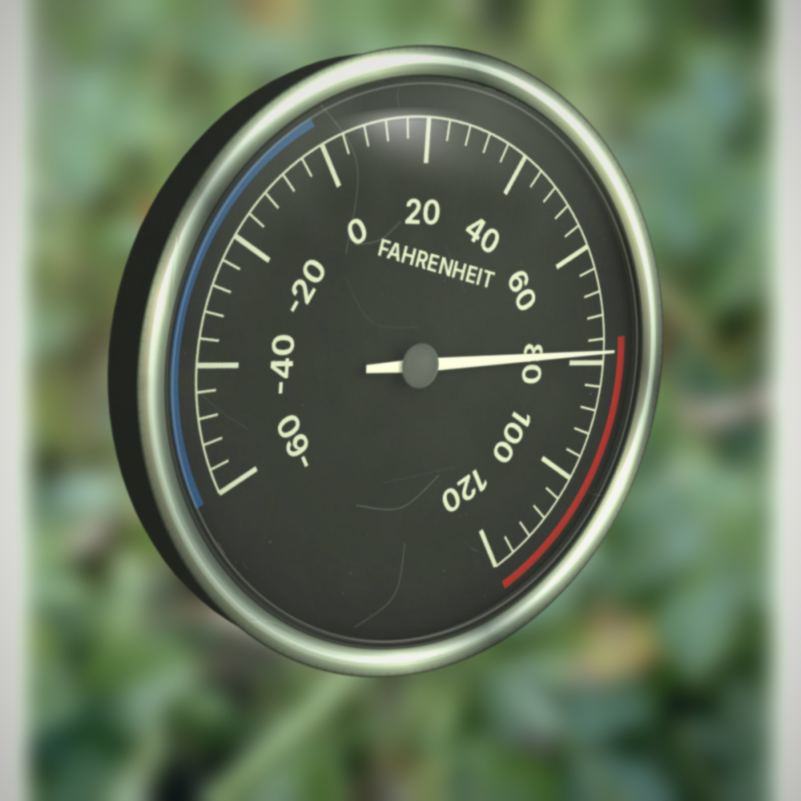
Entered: 78; °F
